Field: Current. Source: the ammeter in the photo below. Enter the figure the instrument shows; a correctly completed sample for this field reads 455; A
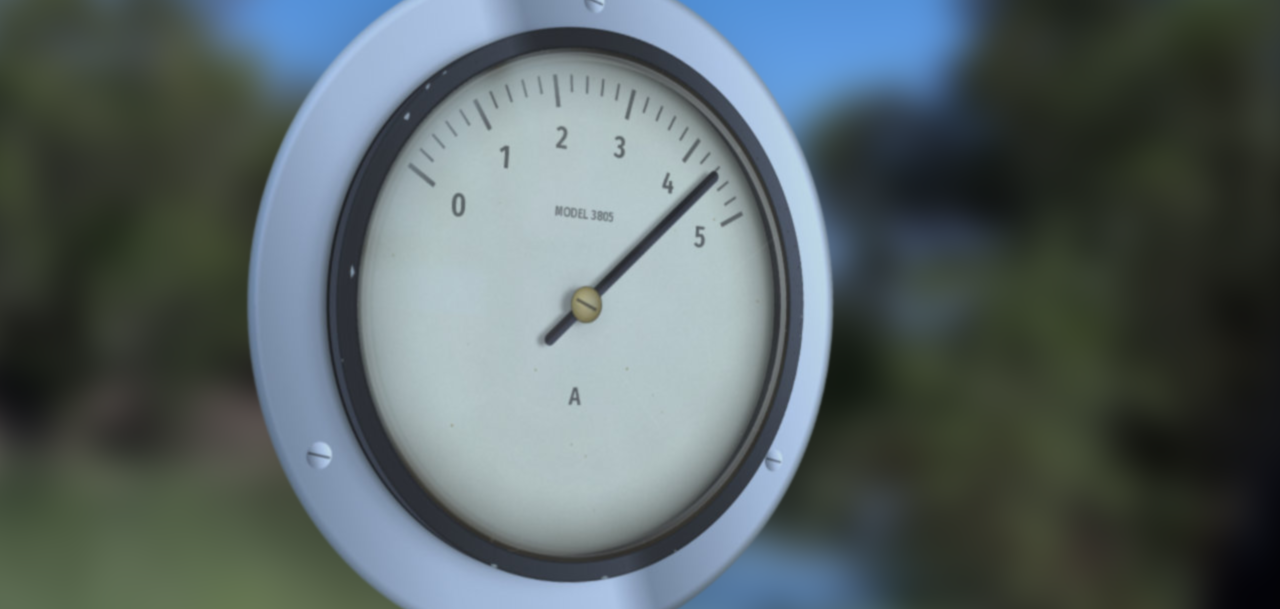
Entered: 4.4; A
